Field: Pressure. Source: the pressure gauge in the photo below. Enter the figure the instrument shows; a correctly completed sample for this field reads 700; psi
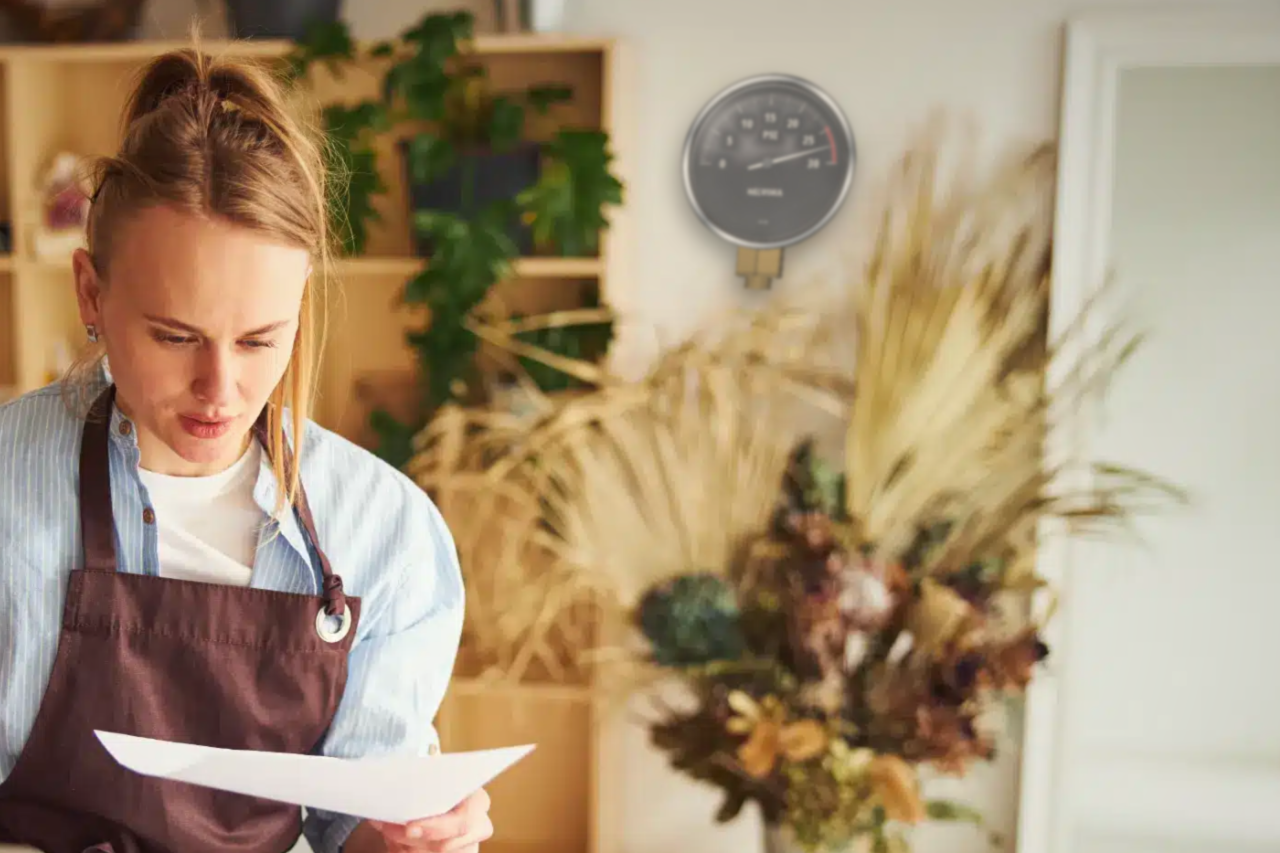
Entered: 27.5; psi
